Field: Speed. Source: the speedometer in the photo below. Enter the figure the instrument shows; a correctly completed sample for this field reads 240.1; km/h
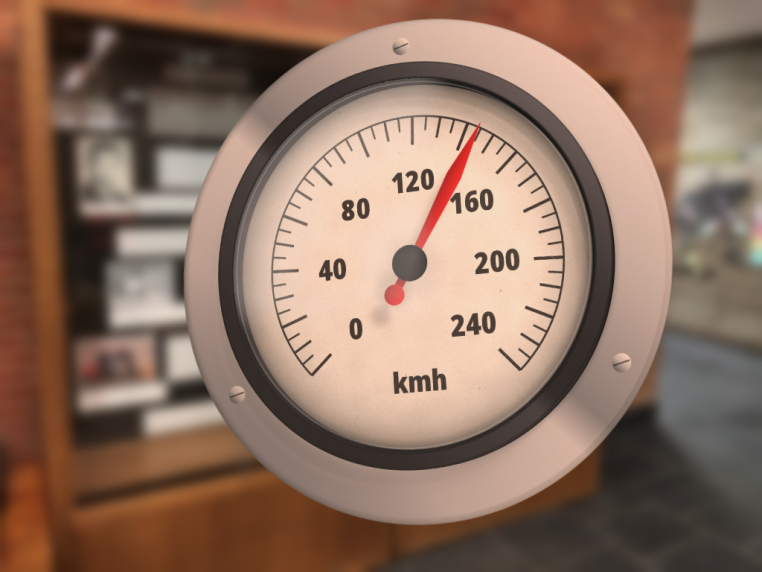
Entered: 145; km/h
